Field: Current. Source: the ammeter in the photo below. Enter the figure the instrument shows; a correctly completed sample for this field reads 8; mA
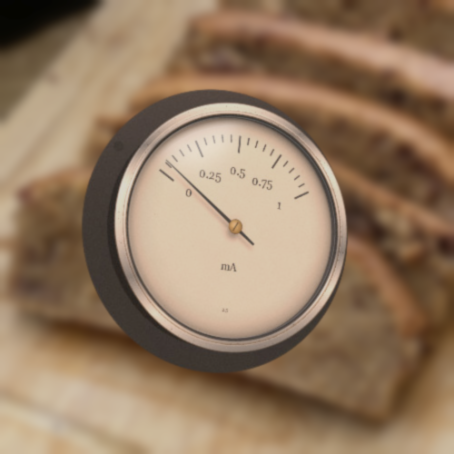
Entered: 0.05; mA
